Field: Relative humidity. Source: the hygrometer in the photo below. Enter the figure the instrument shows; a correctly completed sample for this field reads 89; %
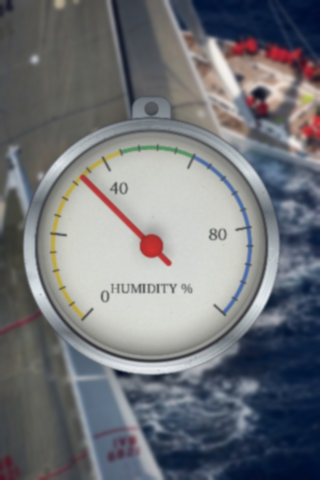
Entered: 34; %
